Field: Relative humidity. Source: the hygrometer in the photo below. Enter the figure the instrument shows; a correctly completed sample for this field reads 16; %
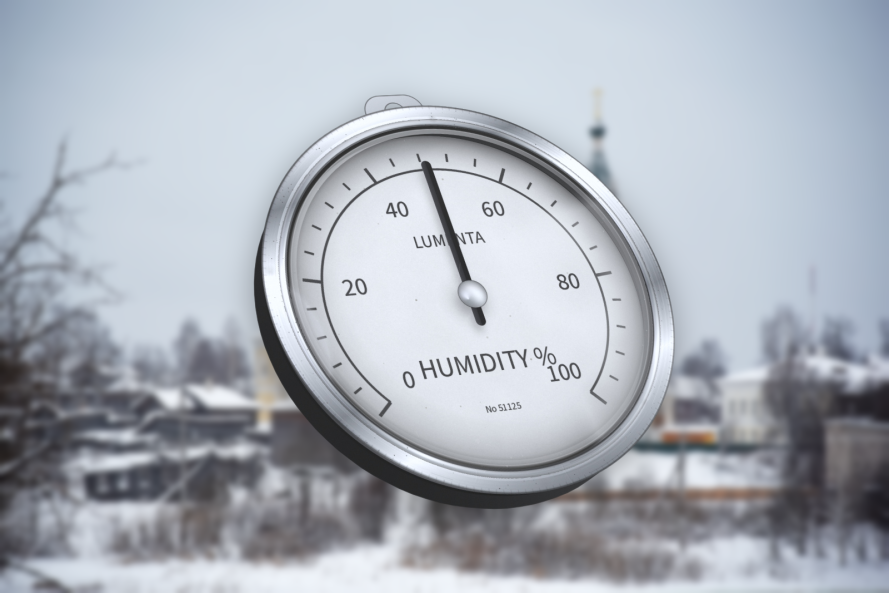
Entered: 48; %
